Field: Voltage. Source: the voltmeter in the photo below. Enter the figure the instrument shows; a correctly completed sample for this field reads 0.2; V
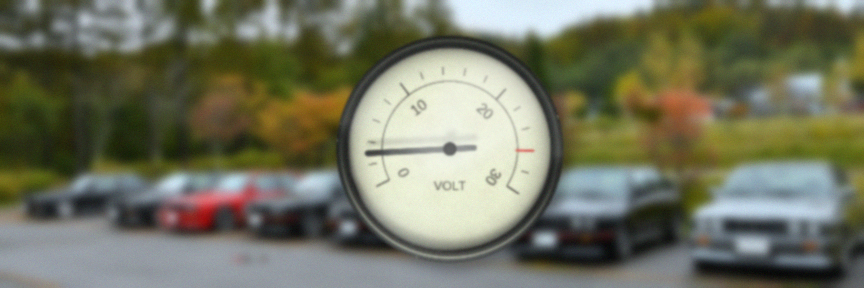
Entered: 3; V
